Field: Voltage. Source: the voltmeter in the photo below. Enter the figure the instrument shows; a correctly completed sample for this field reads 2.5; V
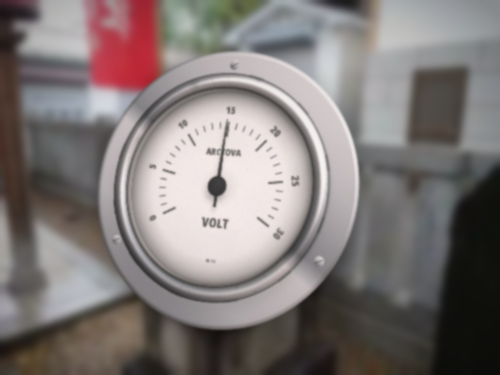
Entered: 15; V
